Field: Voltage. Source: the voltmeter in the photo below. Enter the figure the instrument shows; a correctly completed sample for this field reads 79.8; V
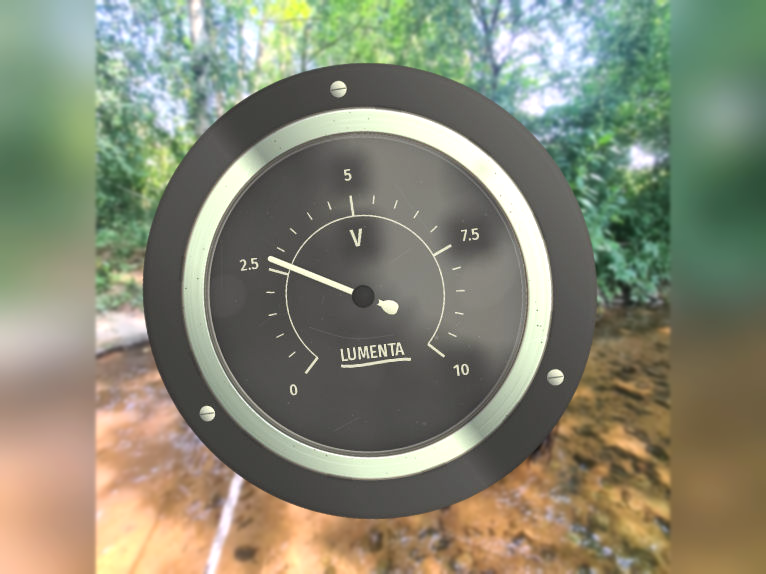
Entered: 2.75; V
